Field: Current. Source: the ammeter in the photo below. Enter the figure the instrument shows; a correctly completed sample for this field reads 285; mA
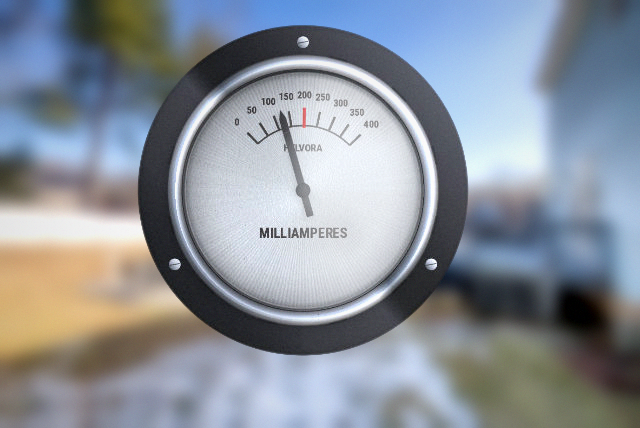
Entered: 125; mA
